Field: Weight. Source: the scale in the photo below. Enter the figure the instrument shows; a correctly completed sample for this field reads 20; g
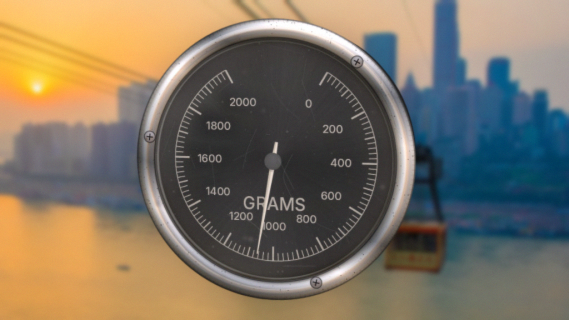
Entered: 1060; g
